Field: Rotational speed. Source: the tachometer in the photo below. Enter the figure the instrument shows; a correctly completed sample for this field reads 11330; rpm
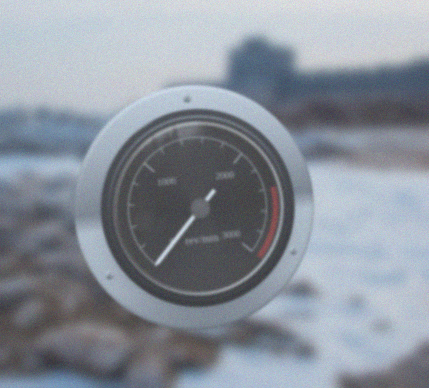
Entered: 0; rpm
